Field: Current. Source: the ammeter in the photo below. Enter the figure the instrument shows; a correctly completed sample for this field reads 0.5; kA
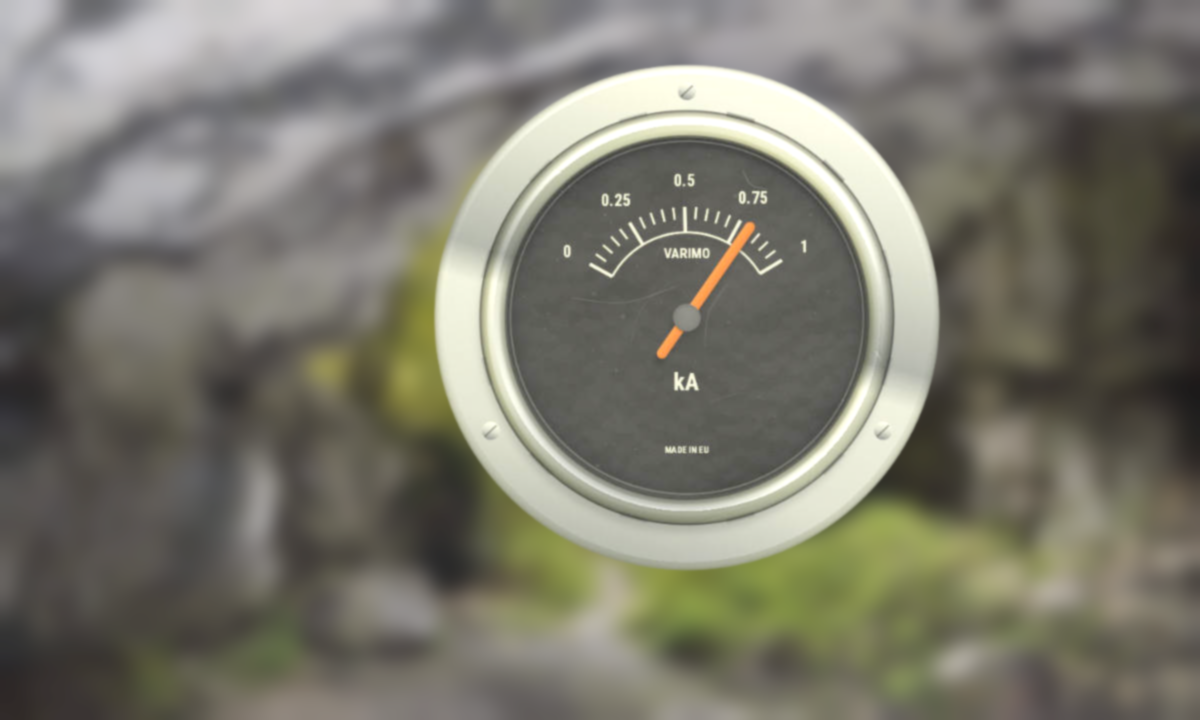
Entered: 0.8; kA
